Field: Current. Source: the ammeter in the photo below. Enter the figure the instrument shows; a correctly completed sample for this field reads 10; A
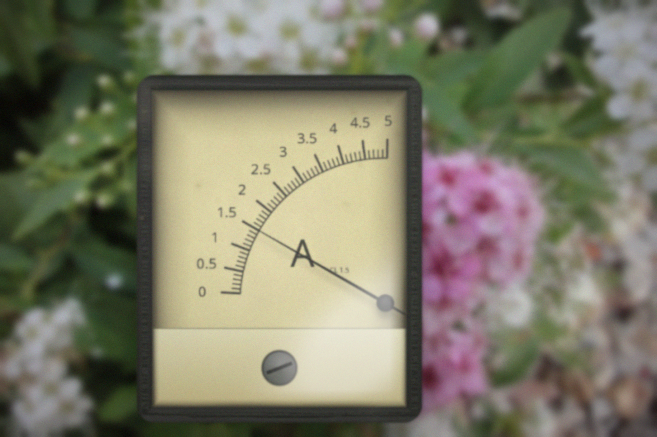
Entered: 1.5; A
